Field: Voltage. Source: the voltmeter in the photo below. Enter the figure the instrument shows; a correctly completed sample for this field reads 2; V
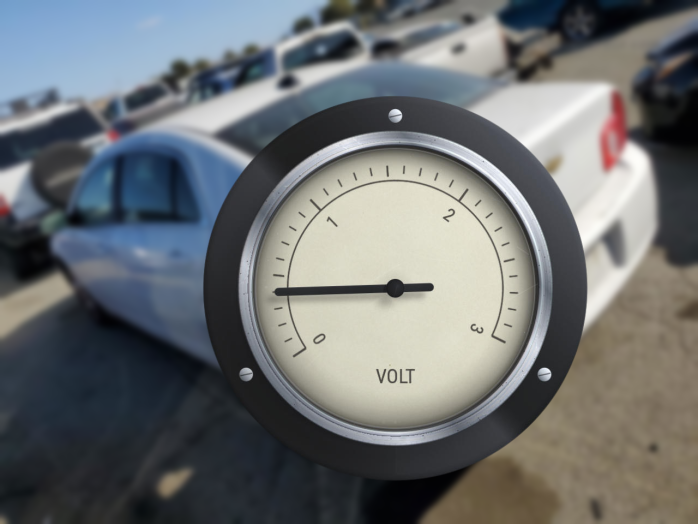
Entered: 0.4; V
